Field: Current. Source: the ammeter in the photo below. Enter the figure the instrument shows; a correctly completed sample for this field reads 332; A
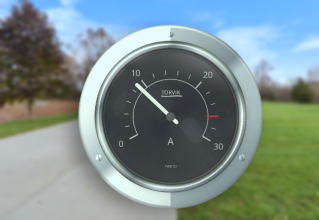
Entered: 9; A
